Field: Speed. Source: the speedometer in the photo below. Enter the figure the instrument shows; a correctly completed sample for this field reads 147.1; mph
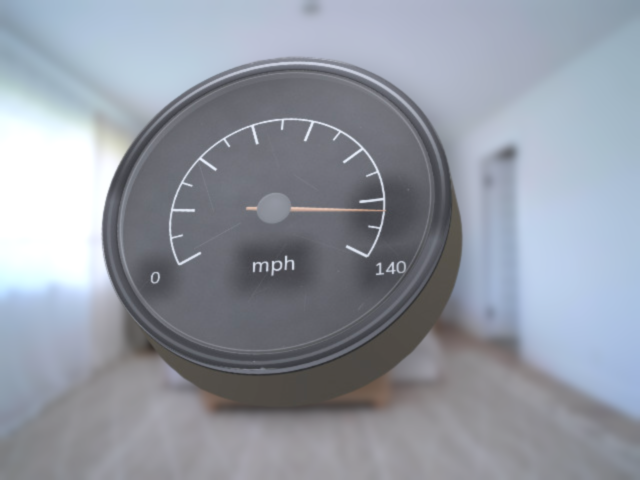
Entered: 125; mph
